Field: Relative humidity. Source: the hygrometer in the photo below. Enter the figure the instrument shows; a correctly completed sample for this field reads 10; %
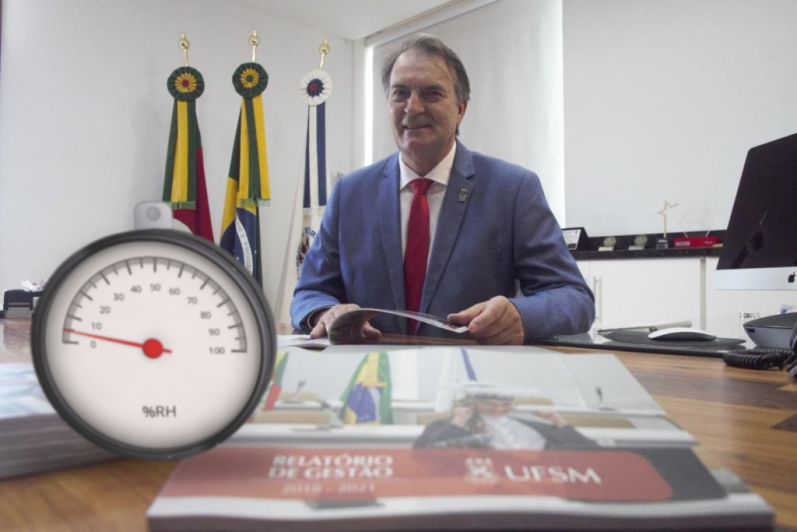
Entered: 5; %
